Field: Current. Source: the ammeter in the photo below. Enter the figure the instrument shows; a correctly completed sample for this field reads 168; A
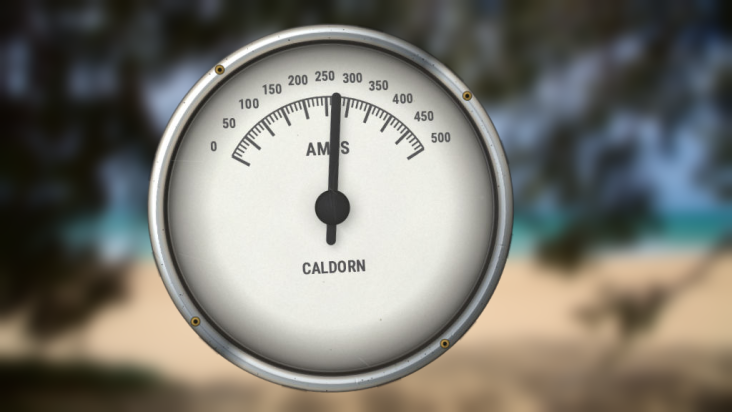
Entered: 270; A
